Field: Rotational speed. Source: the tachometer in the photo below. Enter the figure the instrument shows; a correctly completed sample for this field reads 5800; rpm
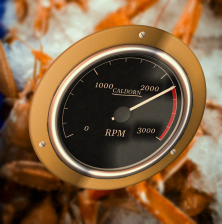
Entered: 2200; rpm
